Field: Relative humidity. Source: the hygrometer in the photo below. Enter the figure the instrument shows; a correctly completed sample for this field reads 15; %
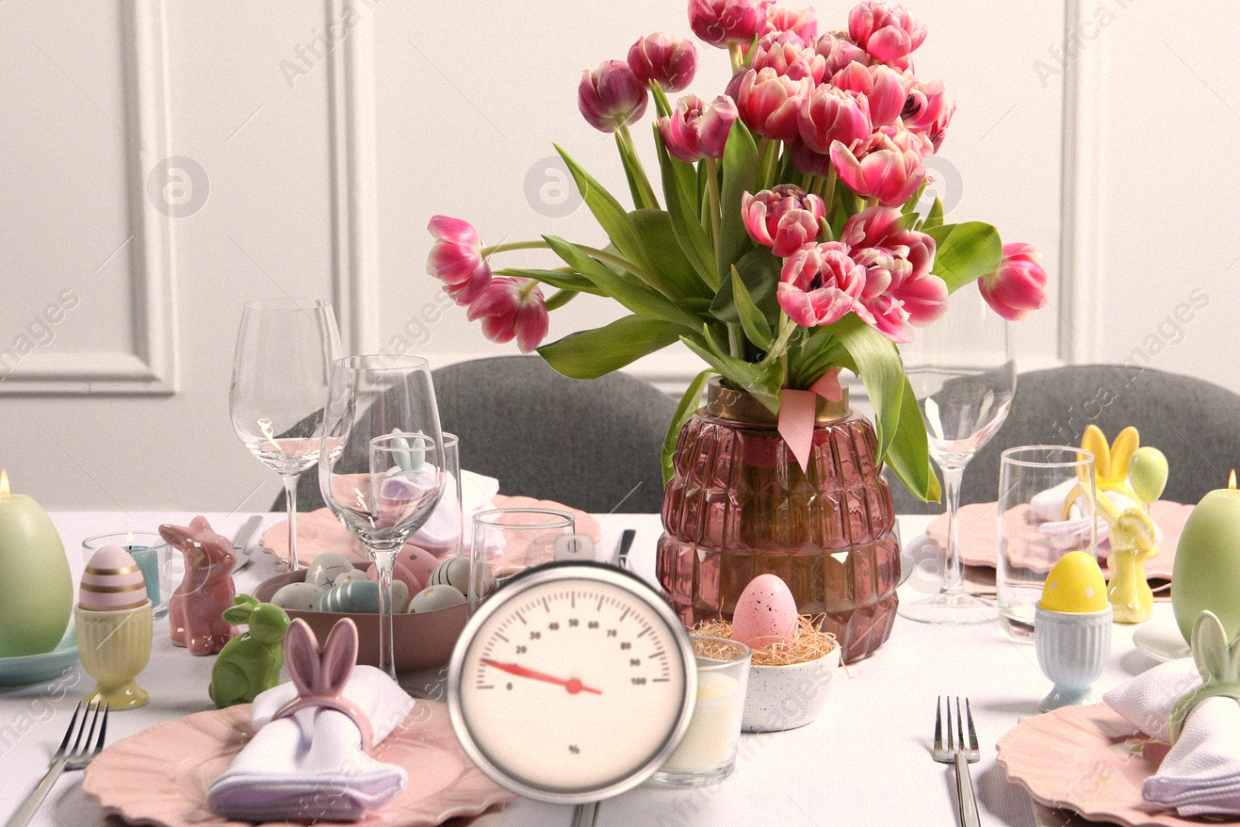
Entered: 10; %
